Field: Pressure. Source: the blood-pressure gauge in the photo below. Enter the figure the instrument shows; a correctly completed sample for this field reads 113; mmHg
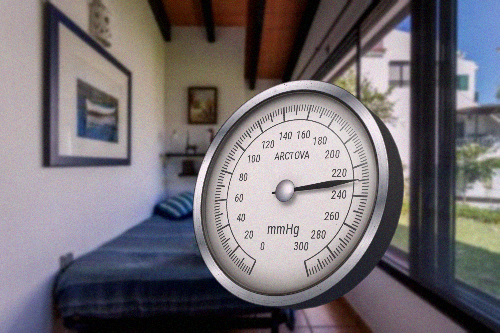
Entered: 230; mmHg
